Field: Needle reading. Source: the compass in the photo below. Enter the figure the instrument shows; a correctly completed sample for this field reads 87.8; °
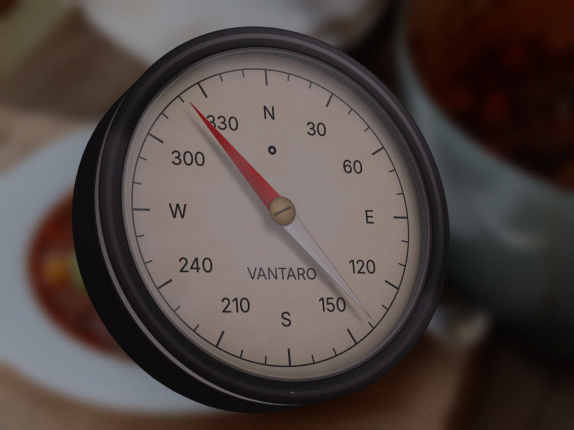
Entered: 320; °
